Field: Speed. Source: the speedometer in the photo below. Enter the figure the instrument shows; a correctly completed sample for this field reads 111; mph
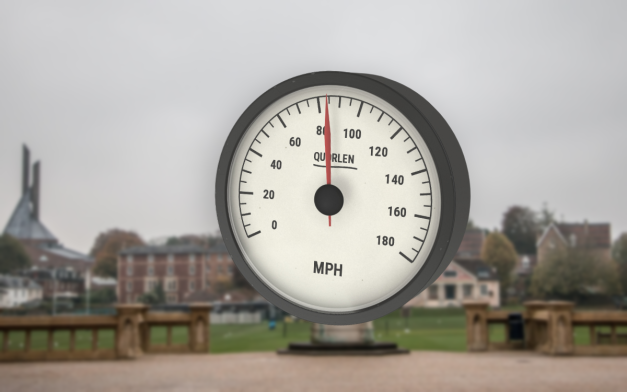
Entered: 85; mph
